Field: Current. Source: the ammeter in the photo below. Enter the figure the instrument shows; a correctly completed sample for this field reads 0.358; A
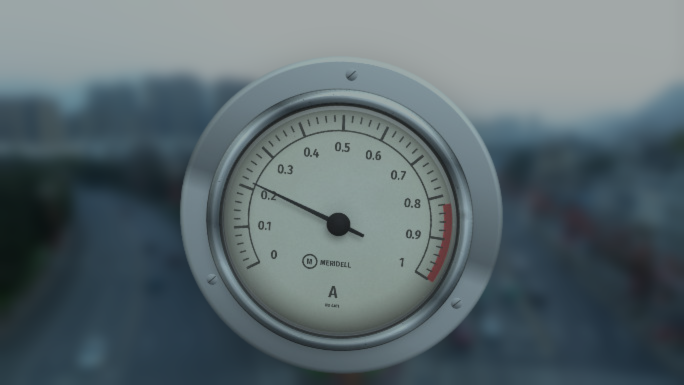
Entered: 0.22; A
